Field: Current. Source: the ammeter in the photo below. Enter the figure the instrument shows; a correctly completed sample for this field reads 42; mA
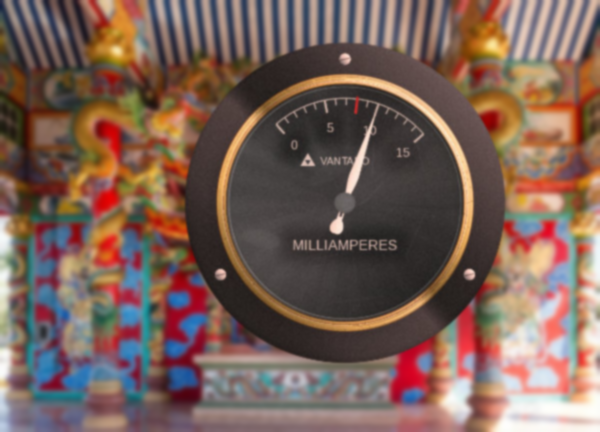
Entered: 10; mA
